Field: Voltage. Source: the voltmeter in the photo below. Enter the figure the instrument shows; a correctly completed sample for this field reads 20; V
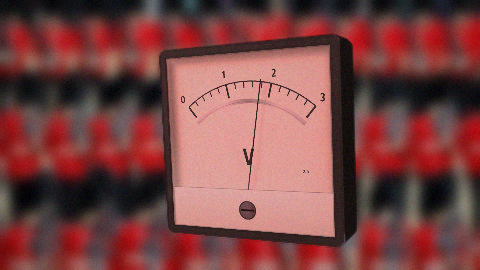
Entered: 1.8; V
